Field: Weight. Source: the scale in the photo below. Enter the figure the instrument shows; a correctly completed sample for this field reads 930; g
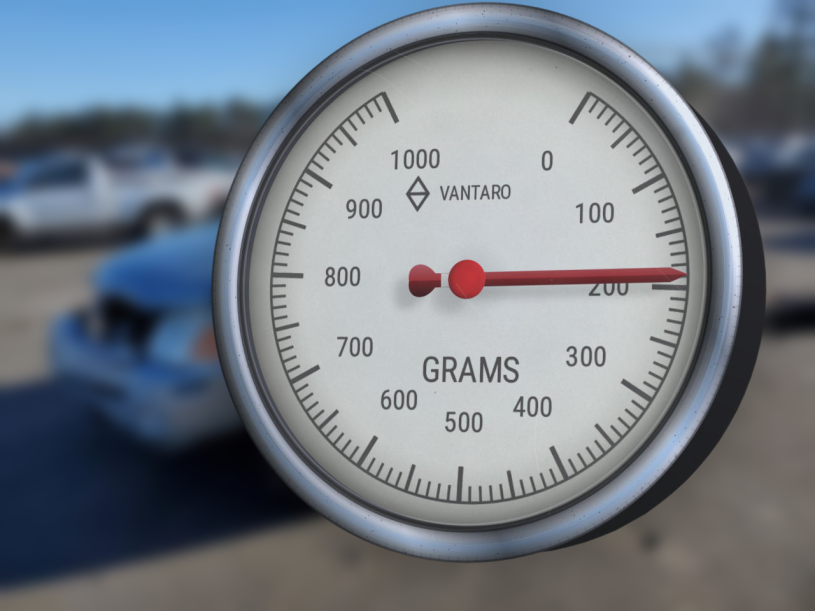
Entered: 190; g
